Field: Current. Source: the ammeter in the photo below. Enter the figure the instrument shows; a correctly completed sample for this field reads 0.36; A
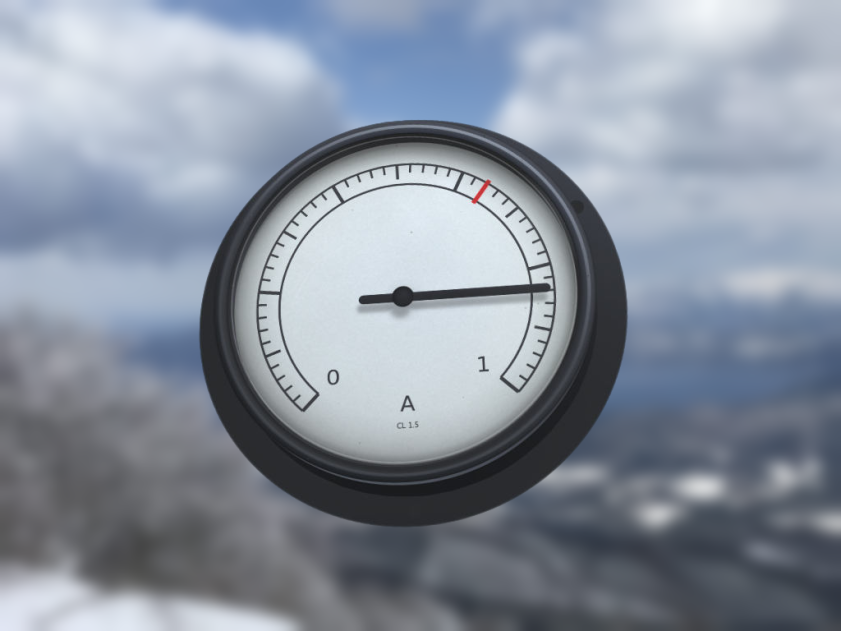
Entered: 0.84; A
